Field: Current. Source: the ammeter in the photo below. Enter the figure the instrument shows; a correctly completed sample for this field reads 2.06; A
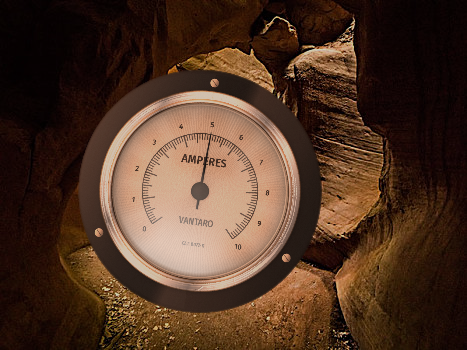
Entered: 5; A
